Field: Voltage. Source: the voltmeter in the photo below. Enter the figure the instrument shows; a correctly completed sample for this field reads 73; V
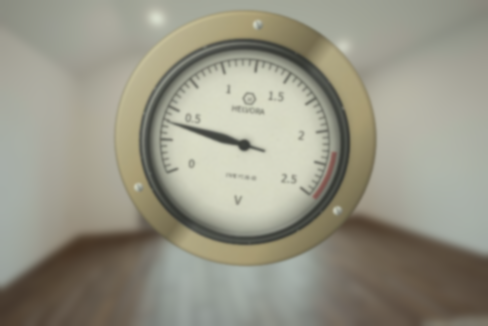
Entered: 0.4; V
